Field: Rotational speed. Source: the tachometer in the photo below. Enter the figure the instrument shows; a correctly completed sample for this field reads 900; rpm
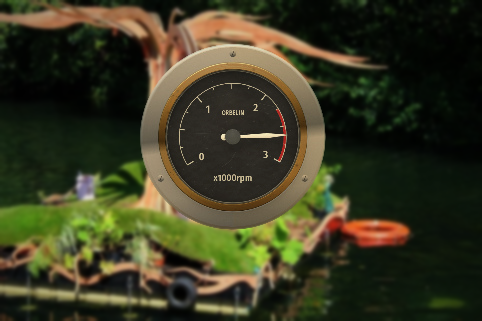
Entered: 2625; rpm
